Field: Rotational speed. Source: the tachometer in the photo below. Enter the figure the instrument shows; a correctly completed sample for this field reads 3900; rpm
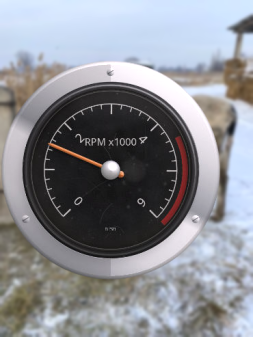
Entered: 1500; rpm
